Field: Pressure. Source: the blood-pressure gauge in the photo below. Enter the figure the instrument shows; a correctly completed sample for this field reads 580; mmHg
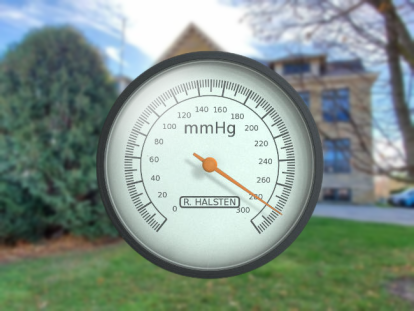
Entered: 280; mmHg
